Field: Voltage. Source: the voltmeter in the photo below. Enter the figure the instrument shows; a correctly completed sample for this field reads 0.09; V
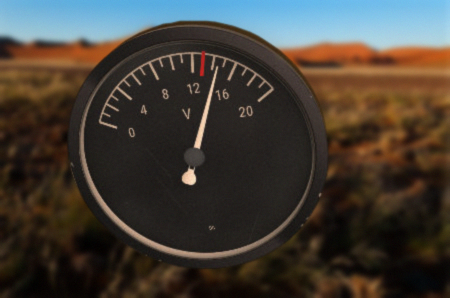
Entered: 14.5; V
